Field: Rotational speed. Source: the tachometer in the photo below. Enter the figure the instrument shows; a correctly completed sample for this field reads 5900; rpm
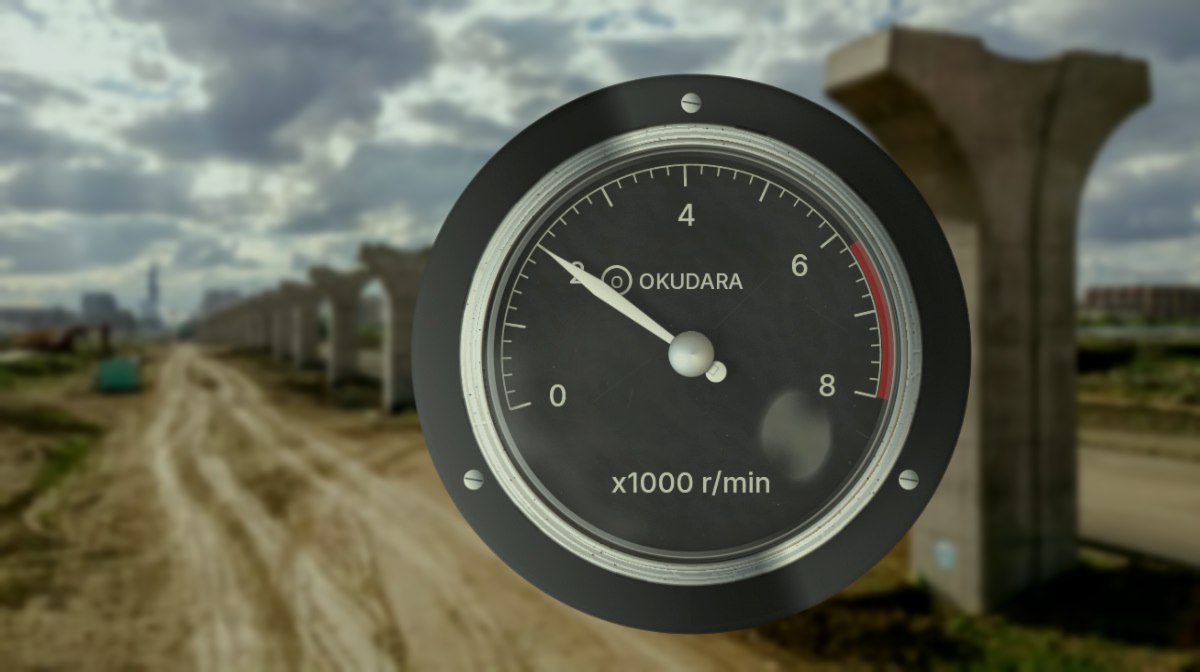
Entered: 2000; rpm
